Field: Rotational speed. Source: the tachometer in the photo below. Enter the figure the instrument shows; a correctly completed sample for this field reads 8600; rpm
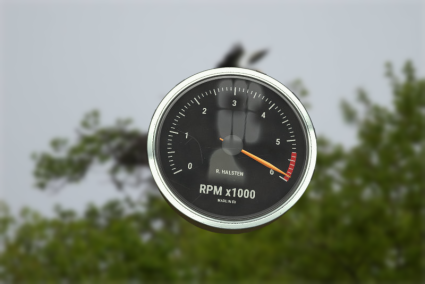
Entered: 5900; rpm
